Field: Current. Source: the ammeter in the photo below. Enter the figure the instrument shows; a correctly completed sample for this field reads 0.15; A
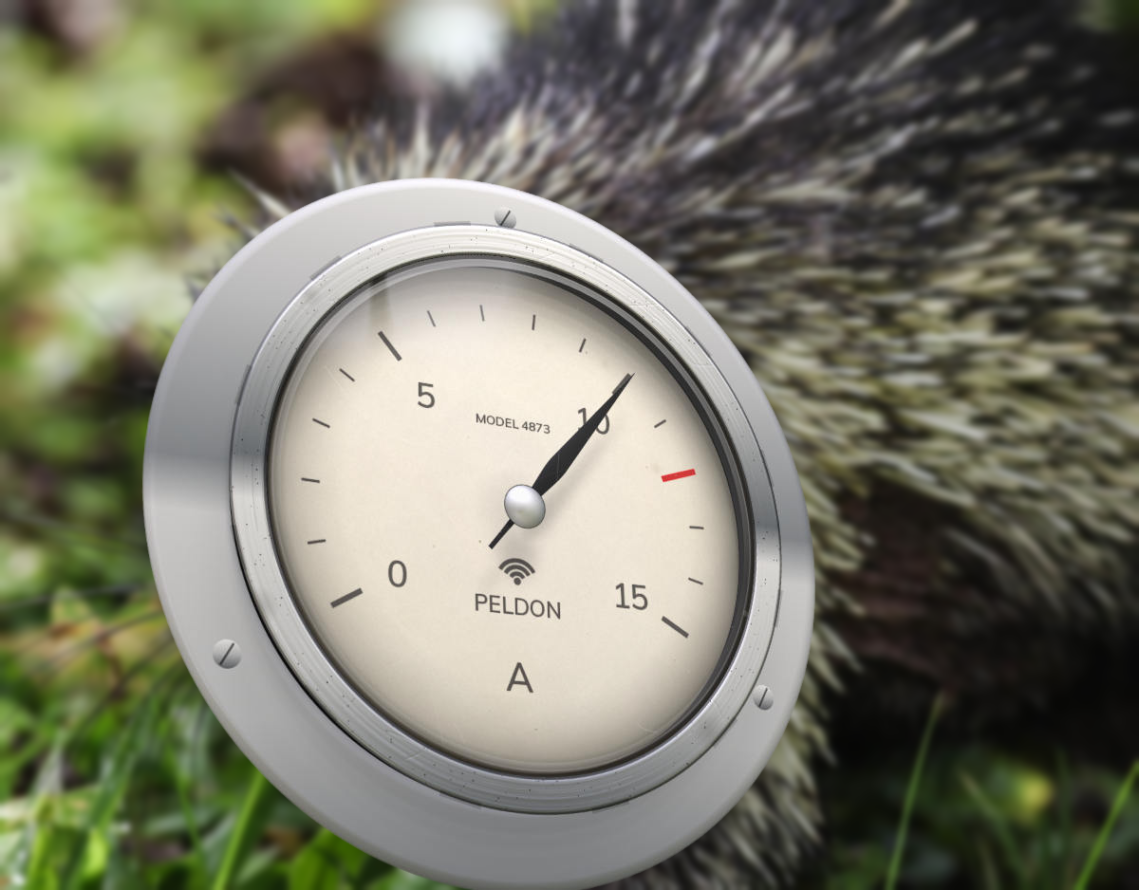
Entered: 10; A
